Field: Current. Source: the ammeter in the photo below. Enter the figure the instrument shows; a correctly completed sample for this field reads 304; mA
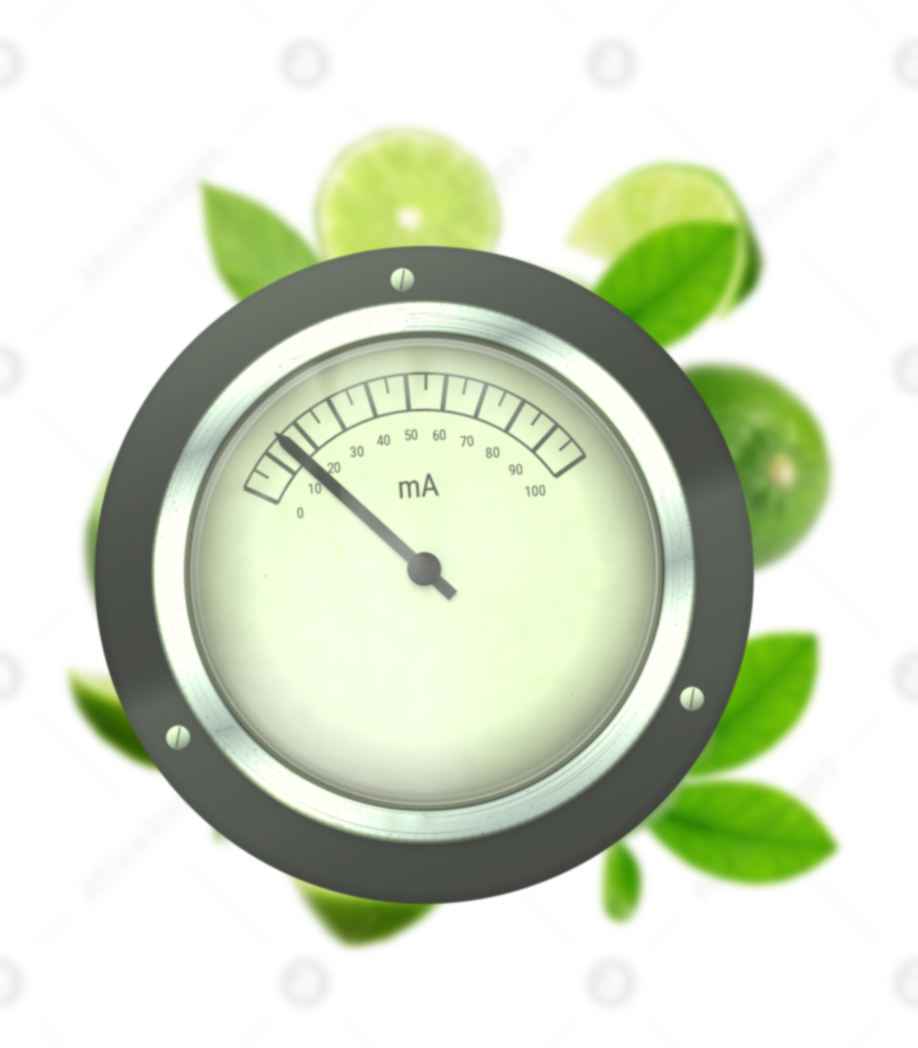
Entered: 15; mA
